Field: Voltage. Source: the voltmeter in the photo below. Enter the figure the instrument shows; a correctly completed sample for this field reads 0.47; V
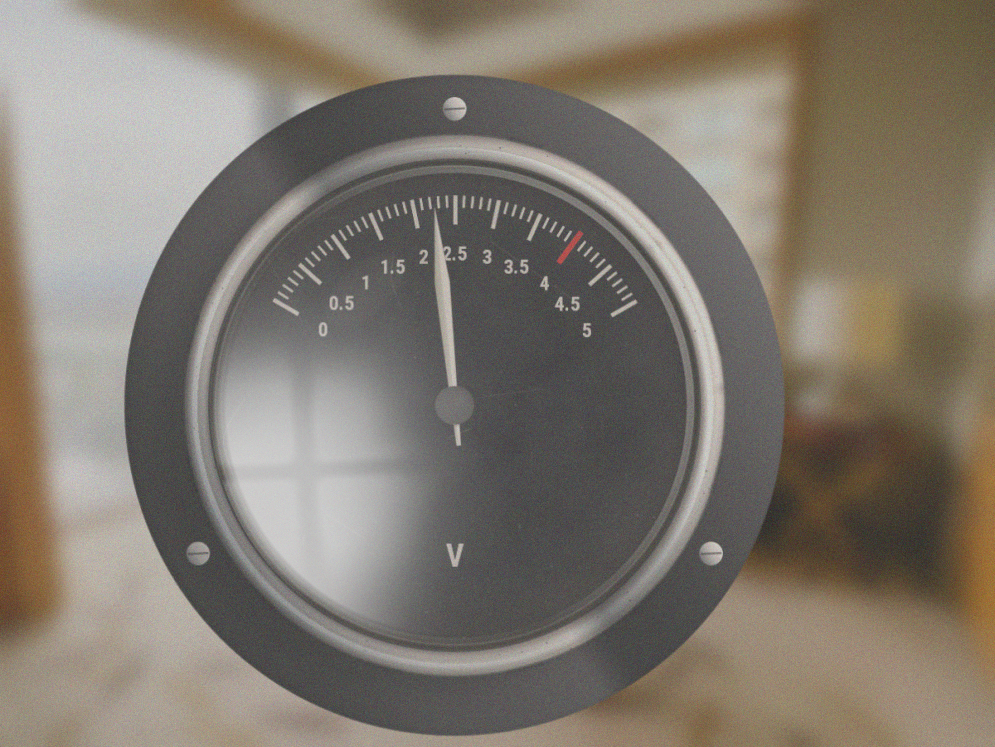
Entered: 2.25; V
